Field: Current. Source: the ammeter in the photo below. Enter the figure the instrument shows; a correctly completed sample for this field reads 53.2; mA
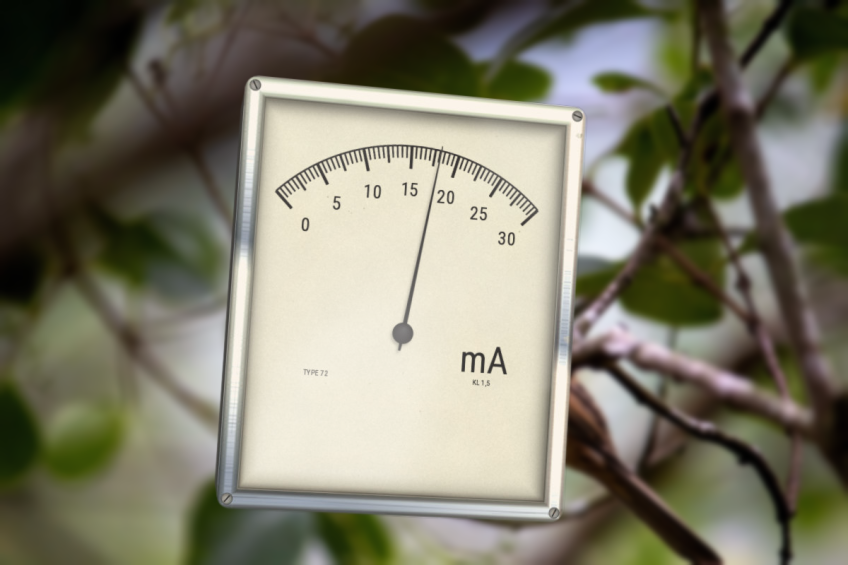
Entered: 18; mA
